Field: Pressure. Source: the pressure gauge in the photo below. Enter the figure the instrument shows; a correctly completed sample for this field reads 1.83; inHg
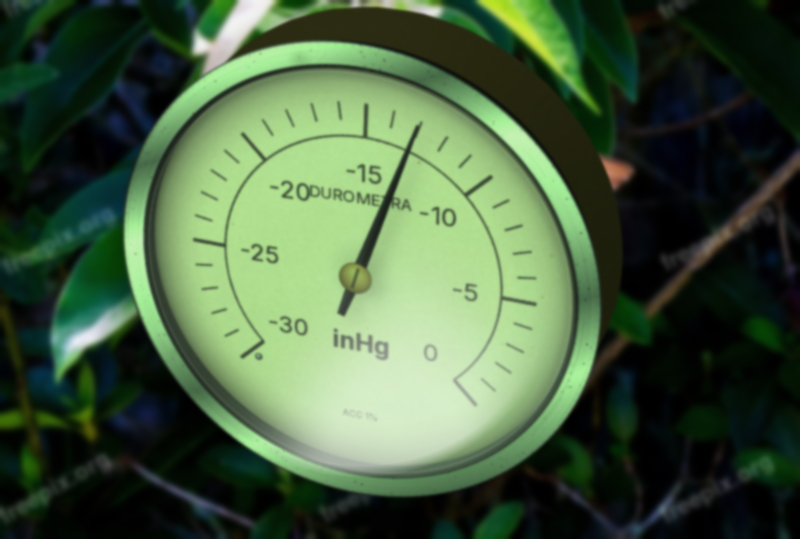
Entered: -13; inHg
